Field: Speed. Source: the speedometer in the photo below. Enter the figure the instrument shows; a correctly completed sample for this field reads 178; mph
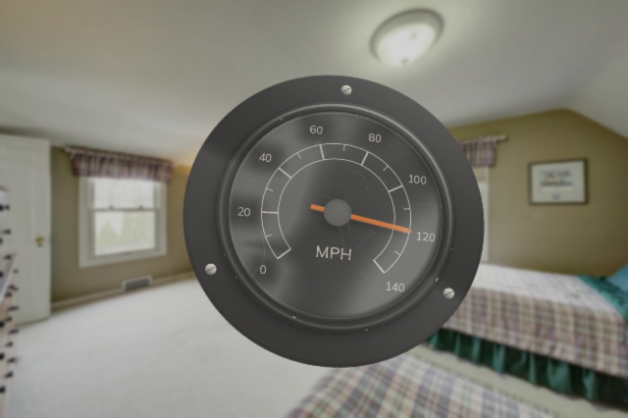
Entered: 120; mph
